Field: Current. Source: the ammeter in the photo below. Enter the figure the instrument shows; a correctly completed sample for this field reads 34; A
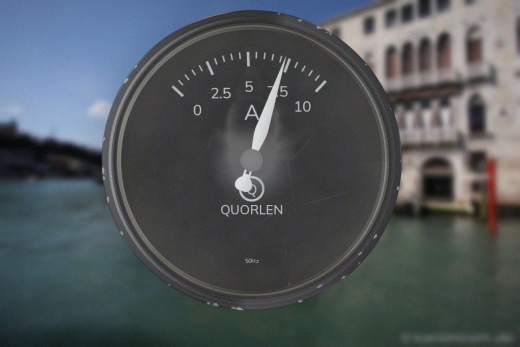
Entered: 7.25; A
